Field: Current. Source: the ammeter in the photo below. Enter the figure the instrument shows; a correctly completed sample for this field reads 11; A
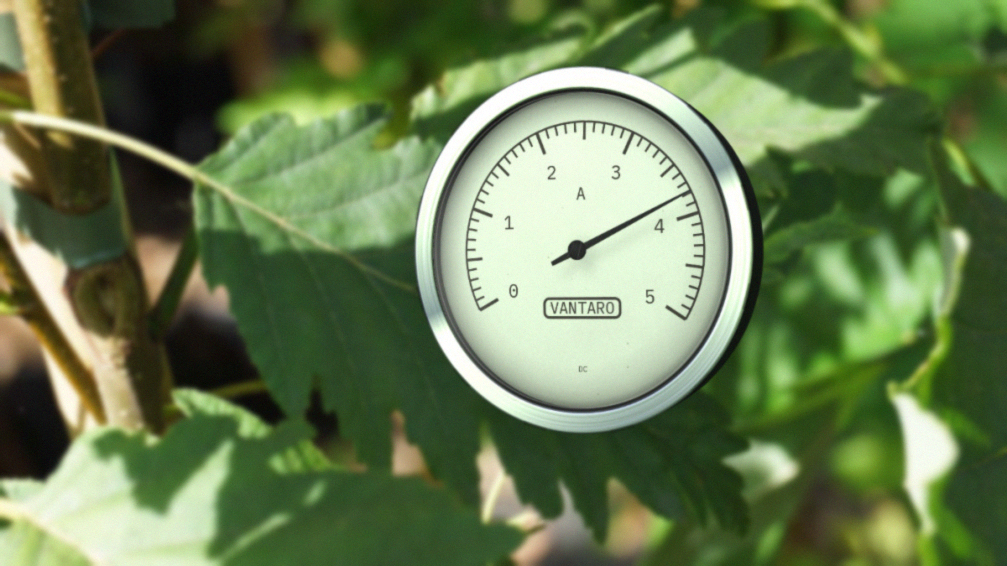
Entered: 3.8; A
